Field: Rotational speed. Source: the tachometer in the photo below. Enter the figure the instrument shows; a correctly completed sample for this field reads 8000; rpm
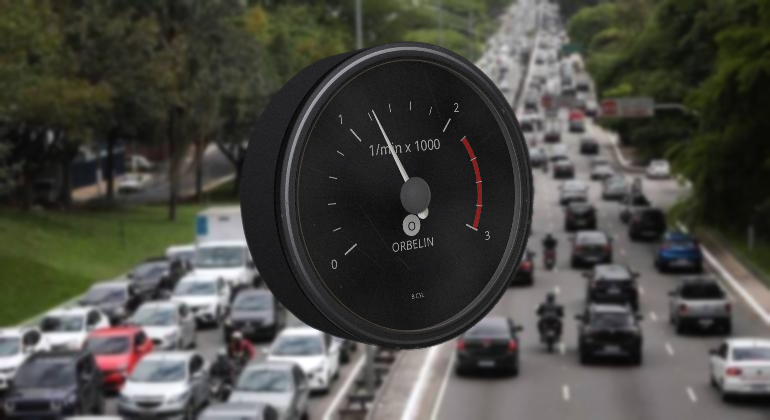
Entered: 1200; rpm
